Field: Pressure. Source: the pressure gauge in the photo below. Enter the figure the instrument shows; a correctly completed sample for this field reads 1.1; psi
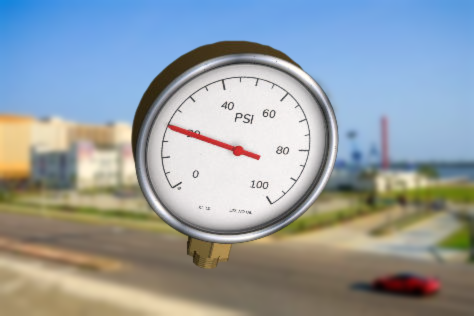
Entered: 20; psi
